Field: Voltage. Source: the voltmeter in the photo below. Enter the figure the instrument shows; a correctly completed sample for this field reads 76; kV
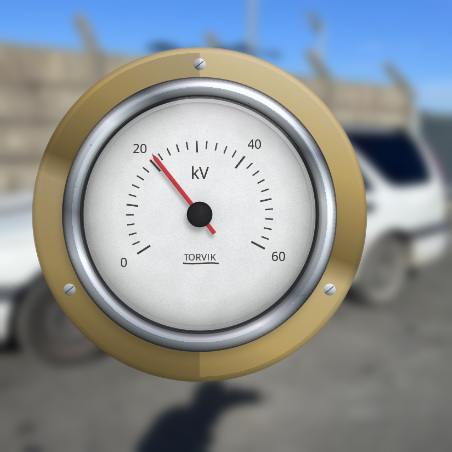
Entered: 21; kV
